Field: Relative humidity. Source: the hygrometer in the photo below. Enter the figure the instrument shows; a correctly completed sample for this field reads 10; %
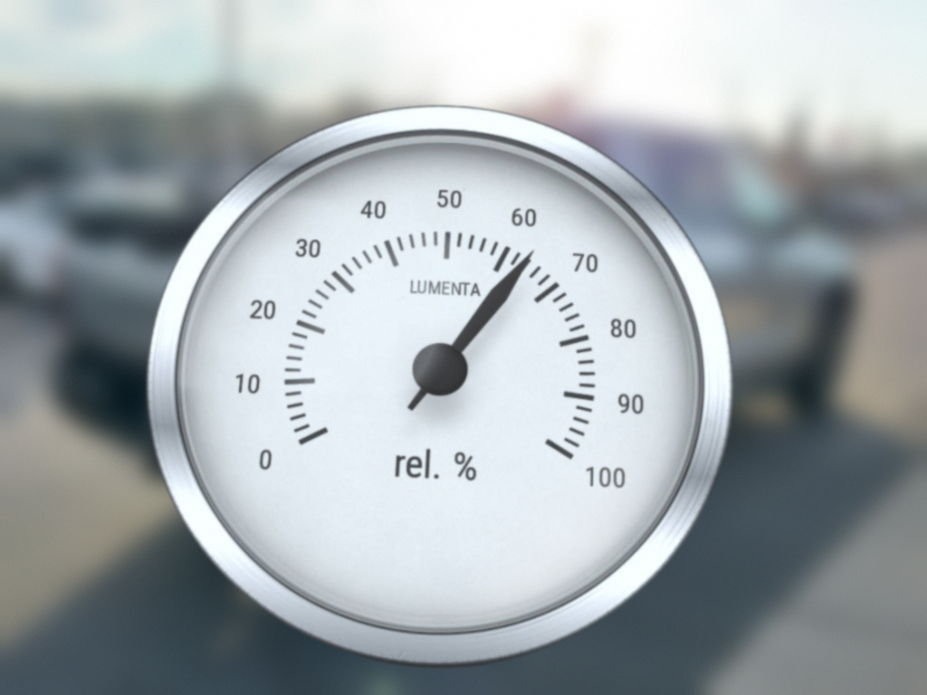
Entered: 64; %
